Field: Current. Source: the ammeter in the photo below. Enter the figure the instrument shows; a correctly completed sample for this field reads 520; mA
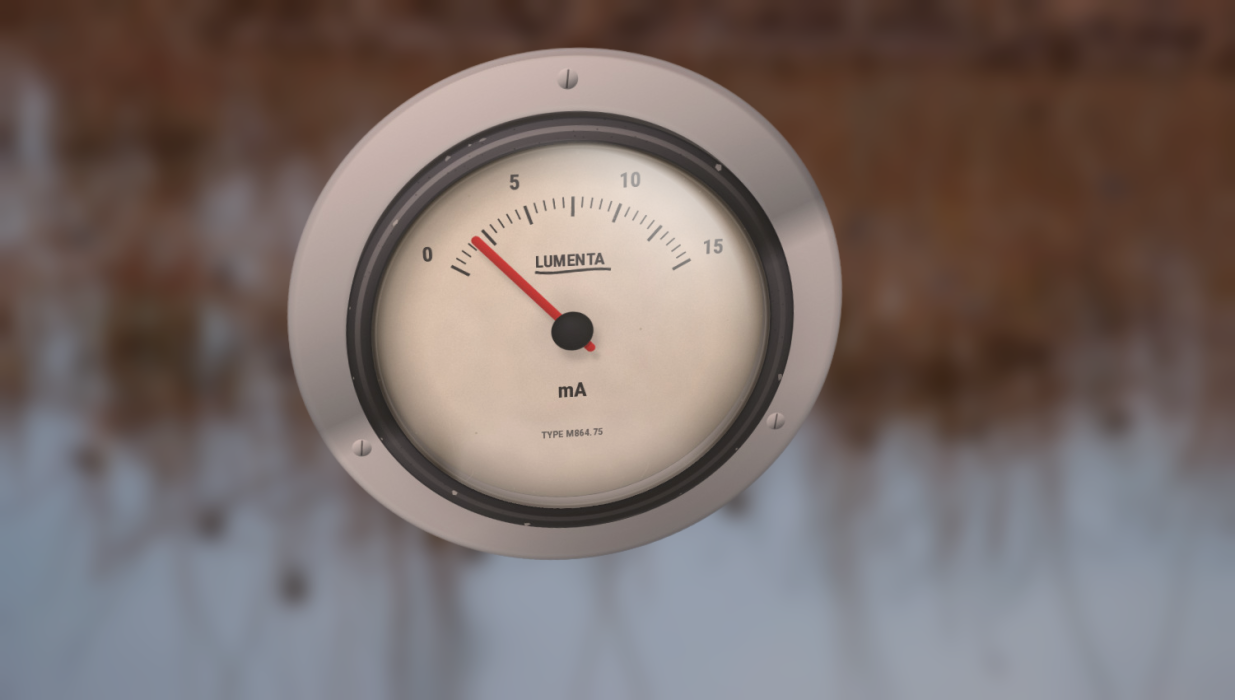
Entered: 2; mA
